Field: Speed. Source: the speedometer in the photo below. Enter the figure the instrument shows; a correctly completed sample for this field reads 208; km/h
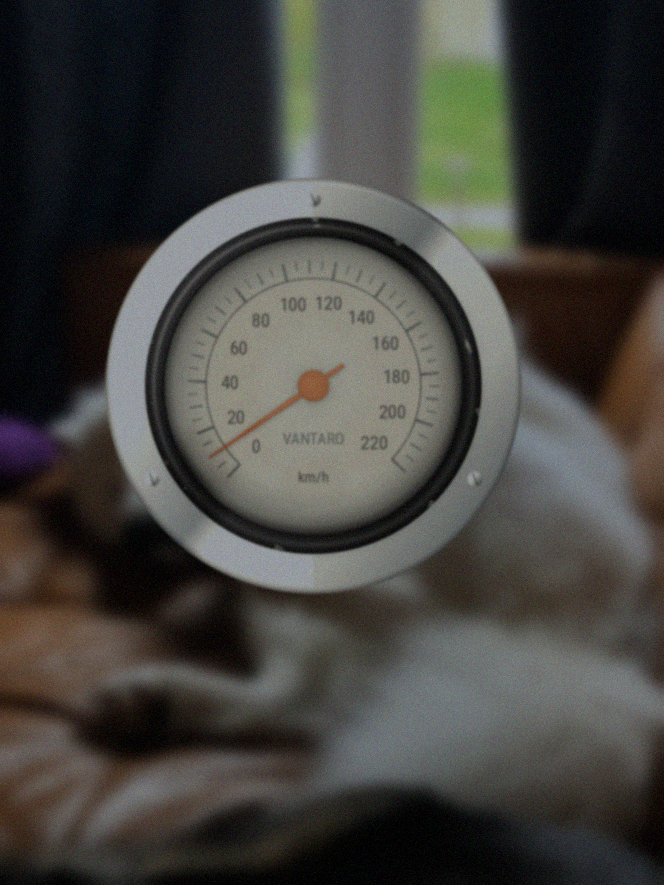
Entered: 10; km/h
